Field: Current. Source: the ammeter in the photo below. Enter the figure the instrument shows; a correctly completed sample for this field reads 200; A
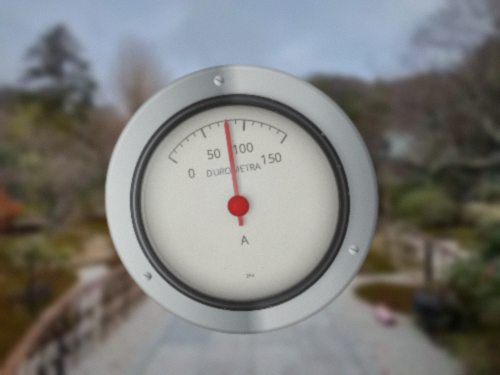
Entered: 80; A
